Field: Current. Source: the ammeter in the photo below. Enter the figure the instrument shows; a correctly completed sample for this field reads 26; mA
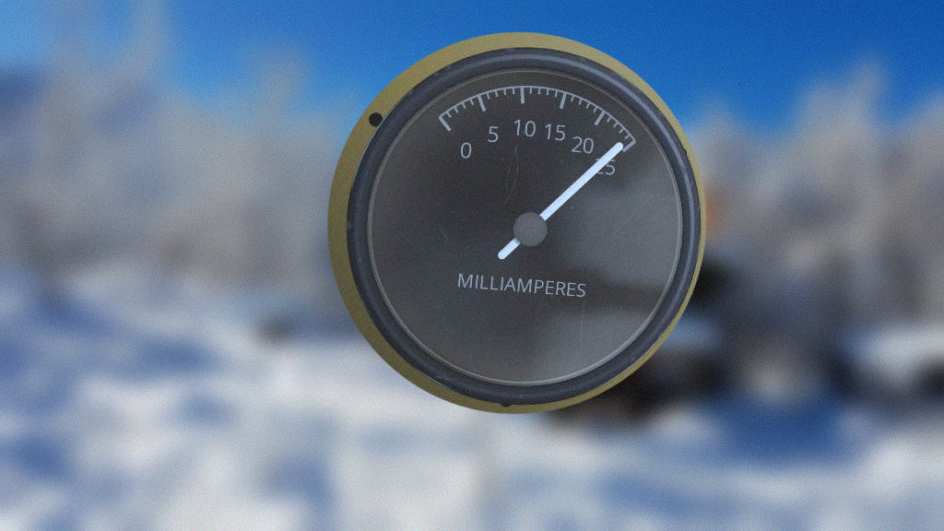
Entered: 24; mA
